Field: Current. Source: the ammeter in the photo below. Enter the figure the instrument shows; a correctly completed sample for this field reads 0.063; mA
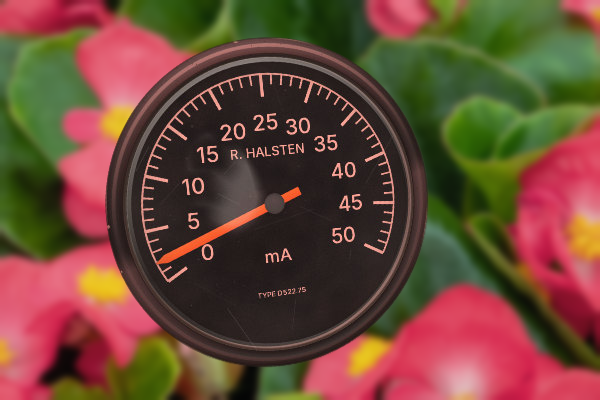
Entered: 2; mA
